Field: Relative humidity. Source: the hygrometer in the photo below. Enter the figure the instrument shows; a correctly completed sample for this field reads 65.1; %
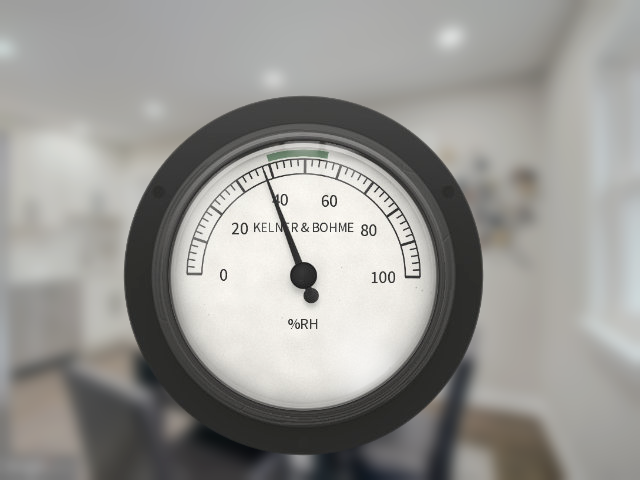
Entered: 38; %
